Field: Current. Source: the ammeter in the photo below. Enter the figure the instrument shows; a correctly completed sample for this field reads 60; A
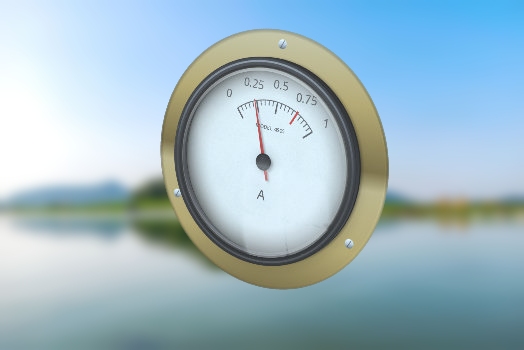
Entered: 0.25; A
